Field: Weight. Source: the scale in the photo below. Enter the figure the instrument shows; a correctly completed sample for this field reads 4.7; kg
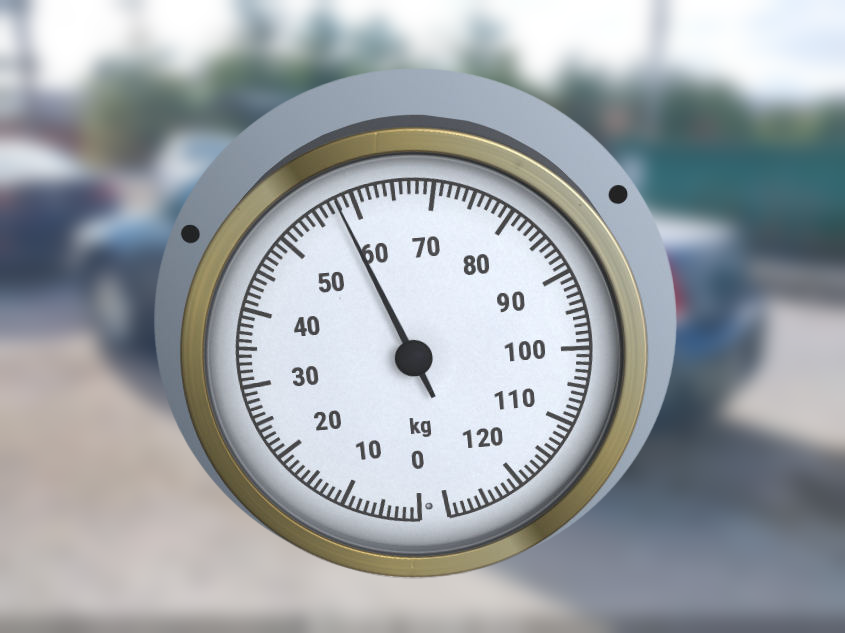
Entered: 58; kg
